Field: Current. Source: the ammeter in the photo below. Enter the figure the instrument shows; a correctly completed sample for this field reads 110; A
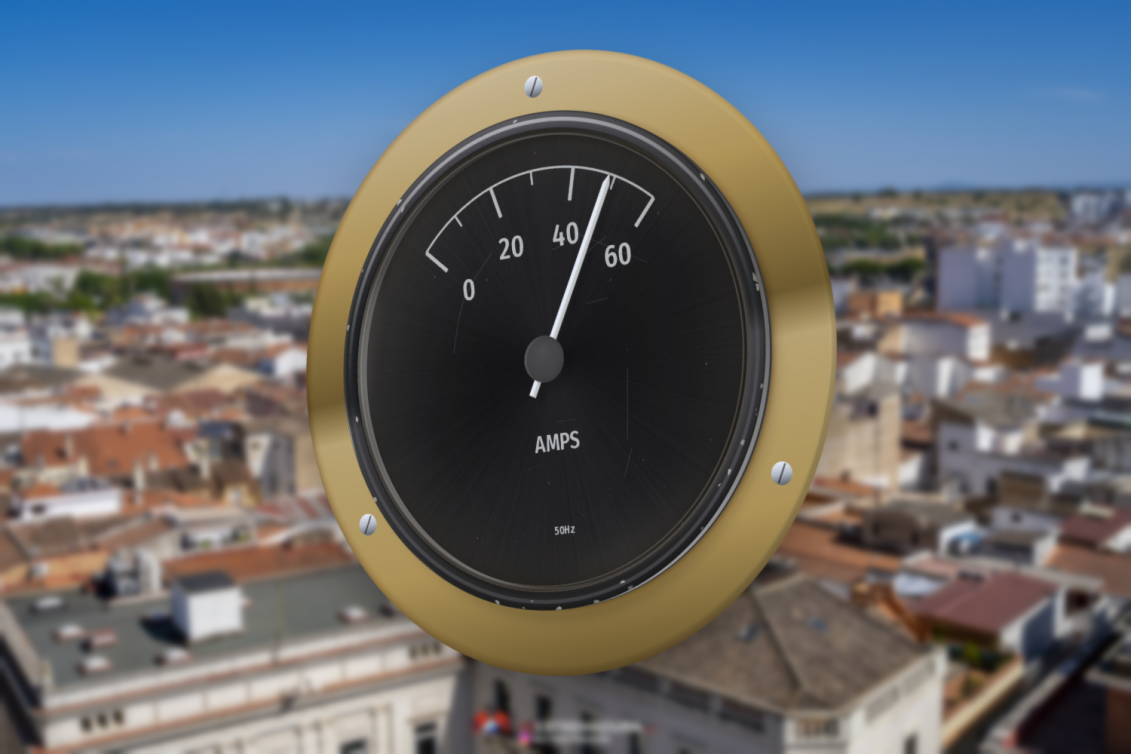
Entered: 50; A
